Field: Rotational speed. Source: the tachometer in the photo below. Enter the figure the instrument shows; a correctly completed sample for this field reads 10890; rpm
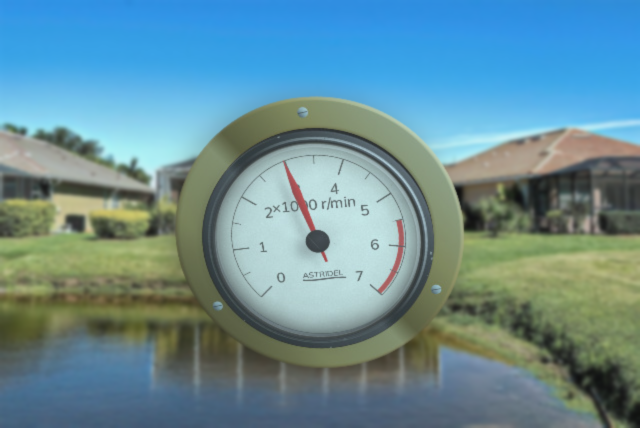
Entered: 3000; rpm
